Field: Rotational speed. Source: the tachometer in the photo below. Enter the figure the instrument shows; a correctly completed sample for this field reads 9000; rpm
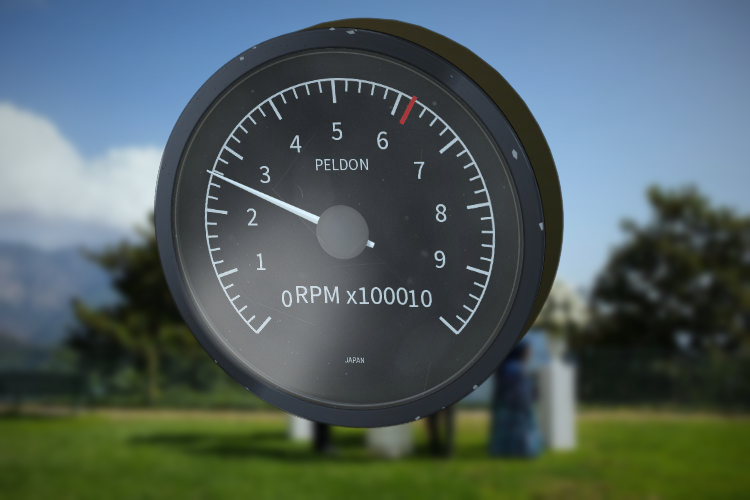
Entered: 2600; rpm
